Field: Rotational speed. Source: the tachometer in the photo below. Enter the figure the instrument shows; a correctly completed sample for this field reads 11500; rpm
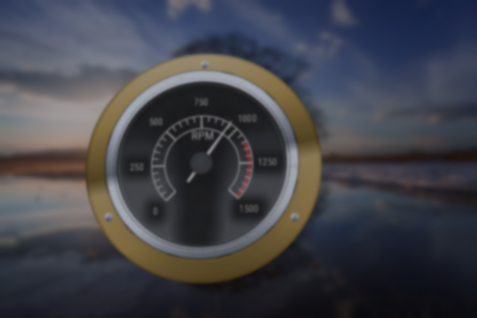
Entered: 950; rpm
